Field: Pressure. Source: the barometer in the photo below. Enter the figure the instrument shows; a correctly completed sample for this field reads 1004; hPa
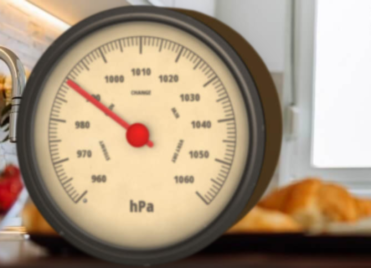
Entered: 990; hPa
